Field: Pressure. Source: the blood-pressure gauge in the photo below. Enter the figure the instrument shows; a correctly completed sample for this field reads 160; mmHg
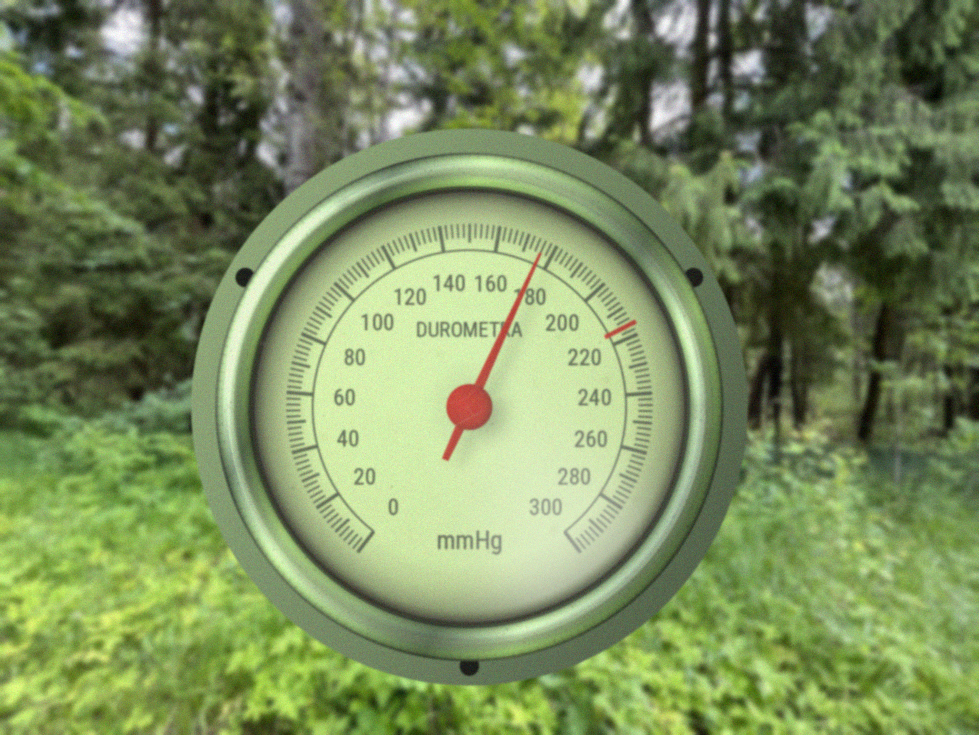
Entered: 176; mmHg
